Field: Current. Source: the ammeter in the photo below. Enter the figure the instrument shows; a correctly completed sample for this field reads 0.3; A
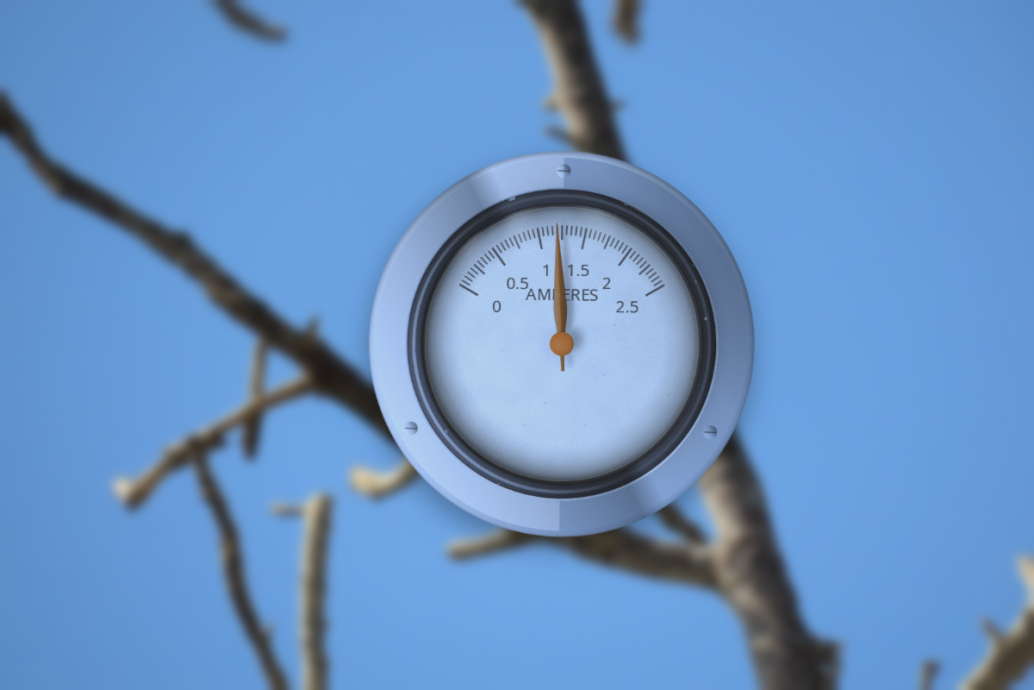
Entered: 1.2; A
